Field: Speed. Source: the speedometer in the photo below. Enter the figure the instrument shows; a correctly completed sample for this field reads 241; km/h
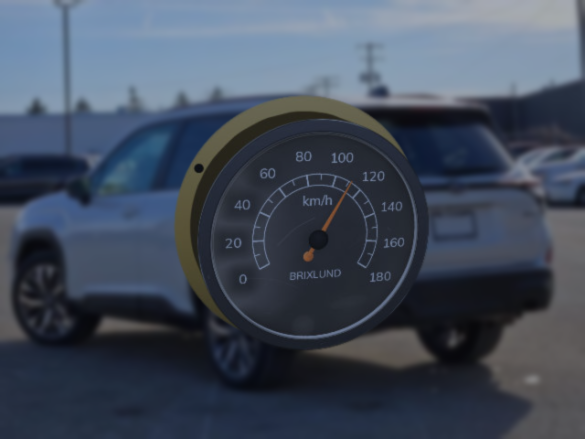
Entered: 110; km/h
